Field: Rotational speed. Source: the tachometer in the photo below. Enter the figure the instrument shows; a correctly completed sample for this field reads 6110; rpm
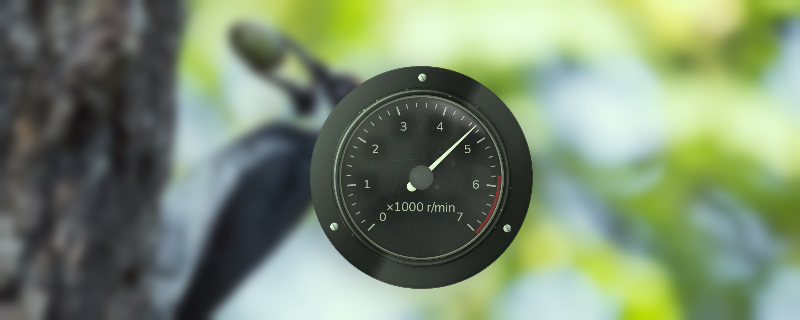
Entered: 4700; rpm
